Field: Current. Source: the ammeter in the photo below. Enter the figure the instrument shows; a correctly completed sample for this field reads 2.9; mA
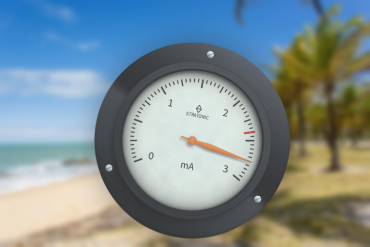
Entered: 2.75; mA
